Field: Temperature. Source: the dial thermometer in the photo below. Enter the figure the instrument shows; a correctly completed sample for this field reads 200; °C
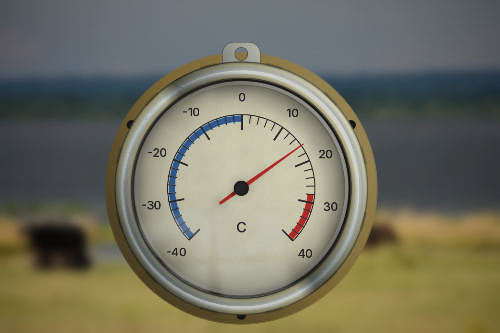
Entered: 16; °C
